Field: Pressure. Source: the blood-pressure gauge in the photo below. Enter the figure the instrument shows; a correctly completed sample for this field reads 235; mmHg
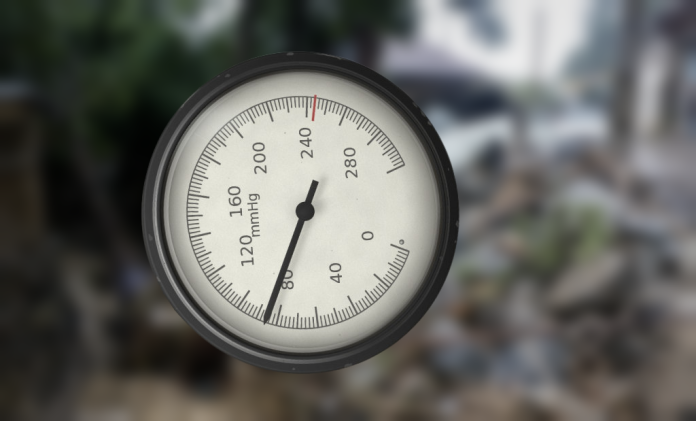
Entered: 86; mmHg
